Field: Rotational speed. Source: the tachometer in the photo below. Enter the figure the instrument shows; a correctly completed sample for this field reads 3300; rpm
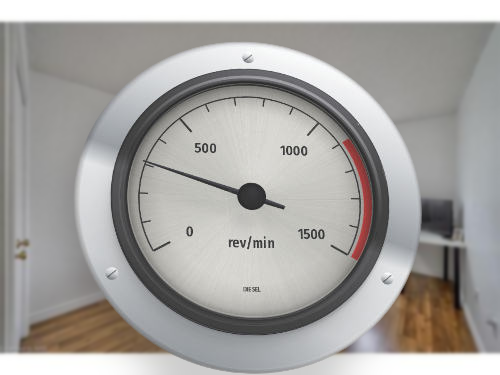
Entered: 300; rpm
